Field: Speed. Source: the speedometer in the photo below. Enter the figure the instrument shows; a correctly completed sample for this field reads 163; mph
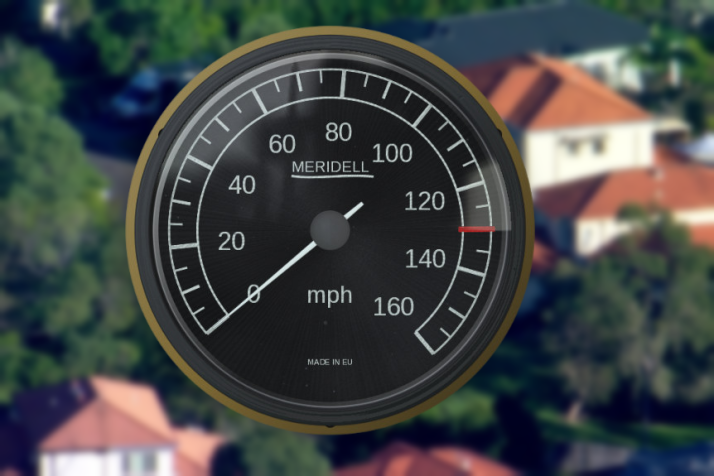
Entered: 0; mph
